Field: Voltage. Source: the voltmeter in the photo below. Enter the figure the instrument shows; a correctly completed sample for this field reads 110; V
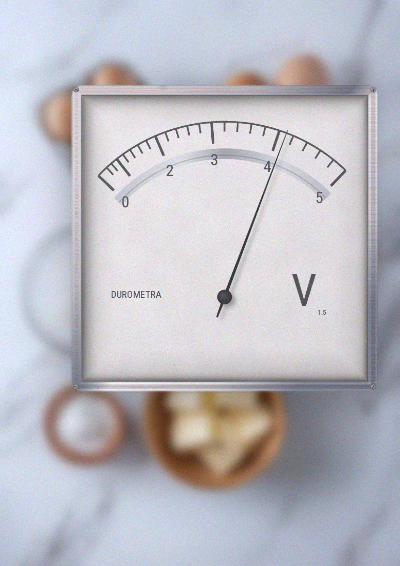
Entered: 4.1; V
